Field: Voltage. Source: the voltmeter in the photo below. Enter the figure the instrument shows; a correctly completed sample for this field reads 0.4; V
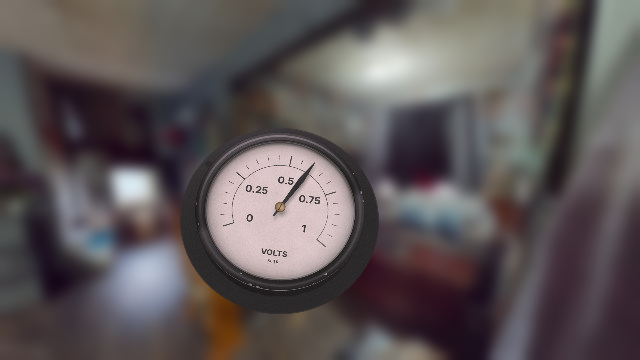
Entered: 0.6; V
